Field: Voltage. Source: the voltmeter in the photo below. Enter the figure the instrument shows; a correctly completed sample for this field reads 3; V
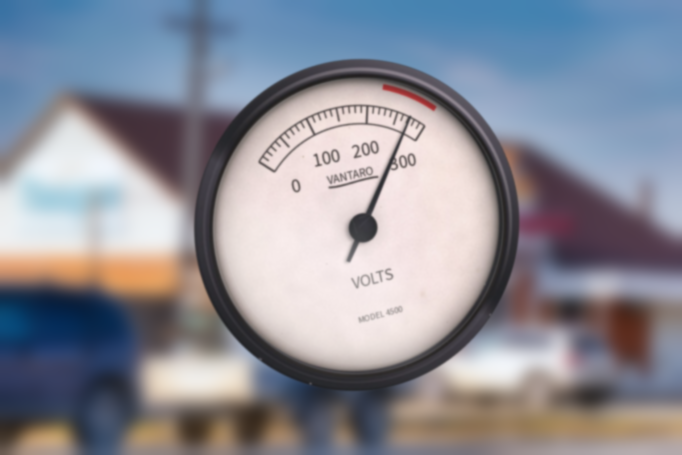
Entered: 270; V
